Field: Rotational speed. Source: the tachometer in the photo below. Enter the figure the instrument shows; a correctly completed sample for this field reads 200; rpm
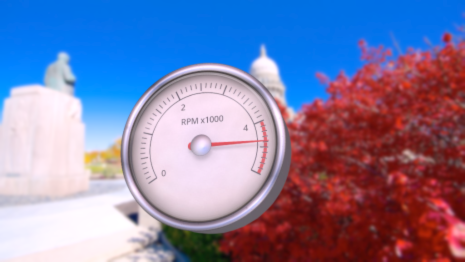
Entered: 4400; rpm
